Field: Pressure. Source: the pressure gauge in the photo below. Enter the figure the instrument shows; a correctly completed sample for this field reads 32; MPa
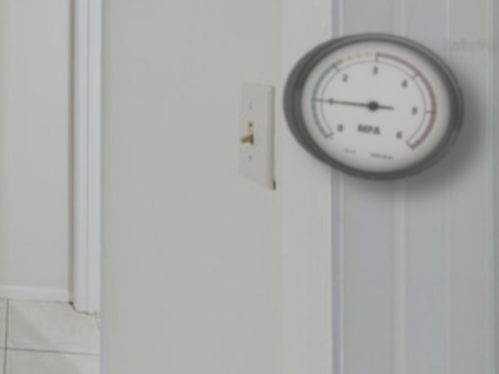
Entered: 1; MPa
